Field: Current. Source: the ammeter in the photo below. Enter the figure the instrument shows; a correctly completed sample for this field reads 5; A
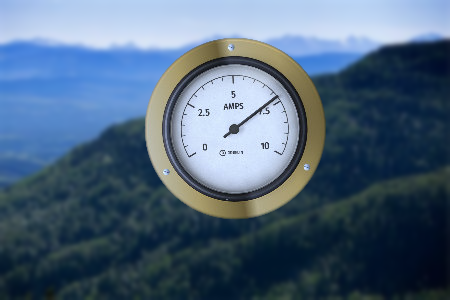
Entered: 7.25; A
